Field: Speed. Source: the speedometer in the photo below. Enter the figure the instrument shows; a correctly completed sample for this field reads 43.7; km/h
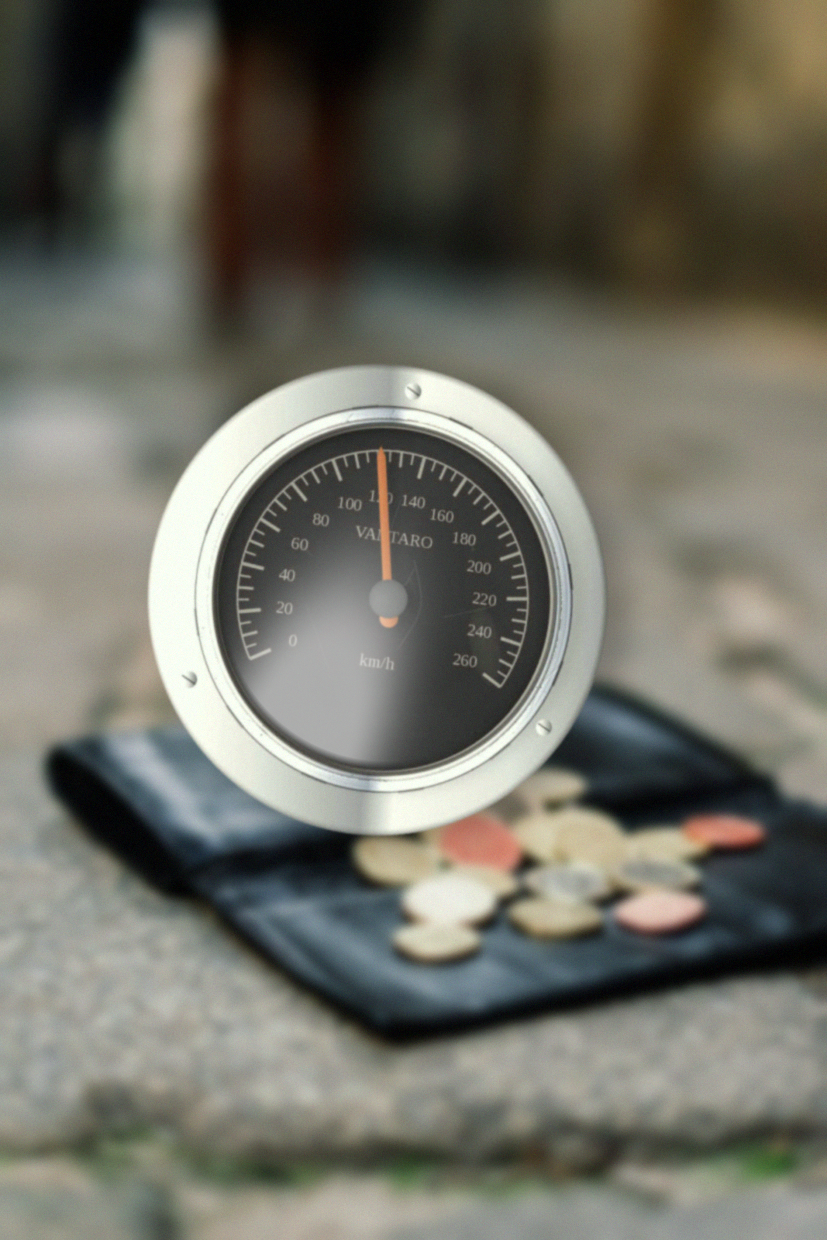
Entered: 120; km/h
